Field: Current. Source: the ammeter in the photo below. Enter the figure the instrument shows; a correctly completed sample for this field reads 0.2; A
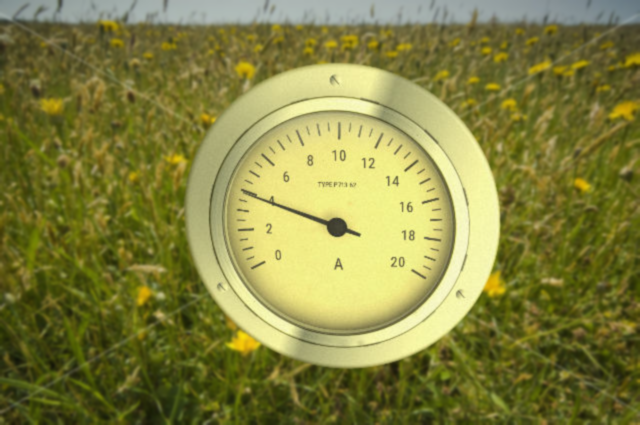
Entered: 4; A
